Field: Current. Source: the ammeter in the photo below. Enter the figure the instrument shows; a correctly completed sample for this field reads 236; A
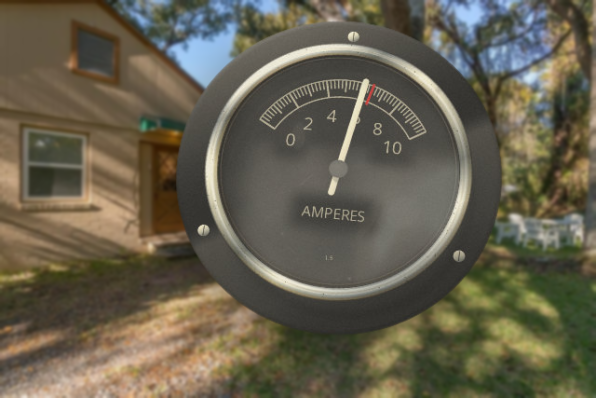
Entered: 6; A
